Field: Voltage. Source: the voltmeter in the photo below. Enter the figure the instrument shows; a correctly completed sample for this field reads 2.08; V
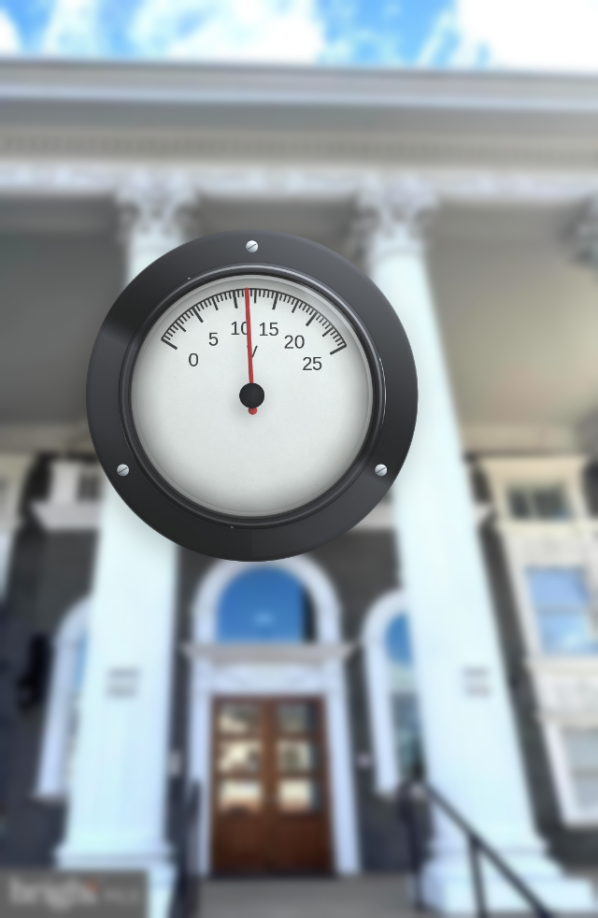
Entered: 11.5; V
